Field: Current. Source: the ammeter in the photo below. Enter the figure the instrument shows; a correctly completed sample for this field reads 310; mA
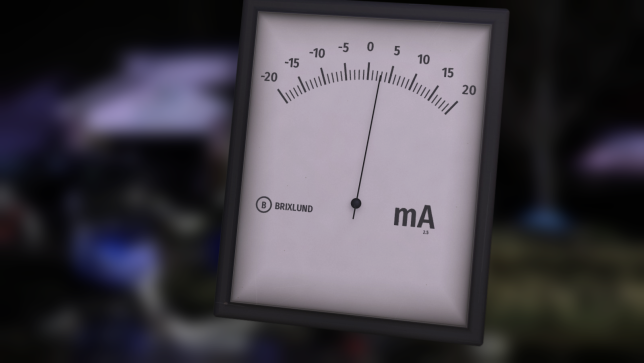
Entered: 3; mA
